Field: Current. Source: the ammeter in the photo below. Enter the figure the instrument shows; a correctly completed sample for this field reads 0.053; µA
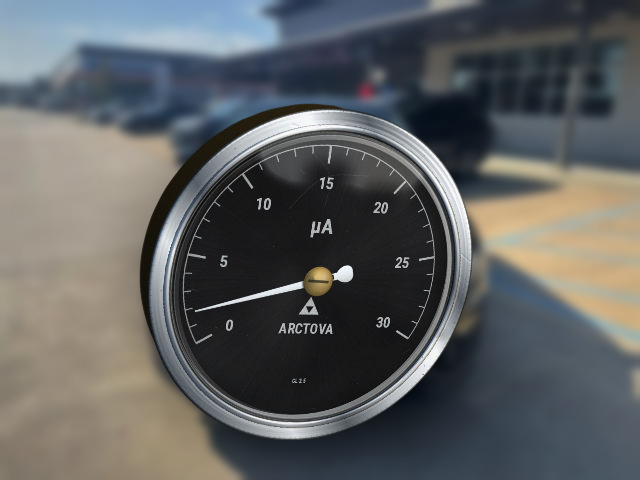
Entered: 2; µA
